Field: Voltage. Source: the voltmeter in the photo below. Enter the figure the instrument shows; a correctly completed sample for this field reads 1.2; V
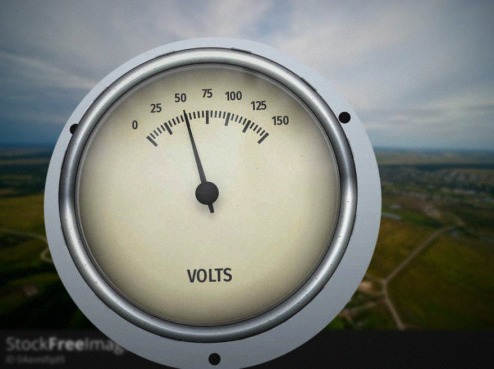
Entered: 50; V
